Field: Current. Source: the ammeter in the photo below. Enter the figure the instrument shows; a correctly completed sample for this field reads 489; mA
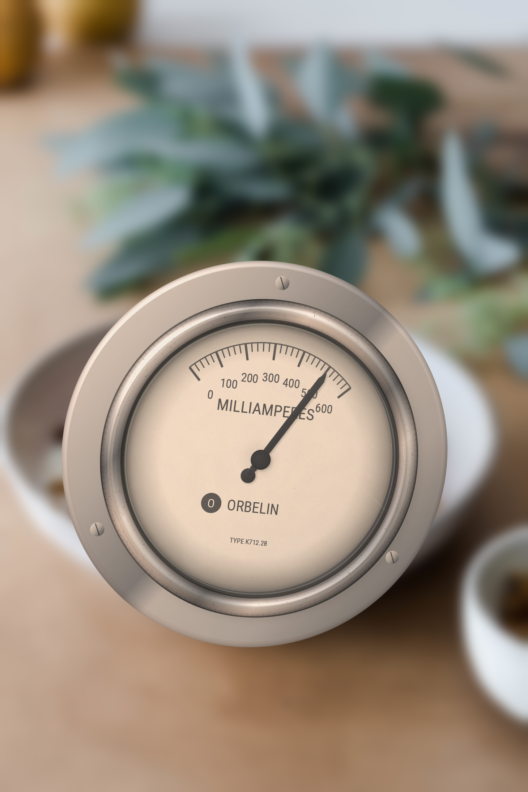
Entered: 500; mA
